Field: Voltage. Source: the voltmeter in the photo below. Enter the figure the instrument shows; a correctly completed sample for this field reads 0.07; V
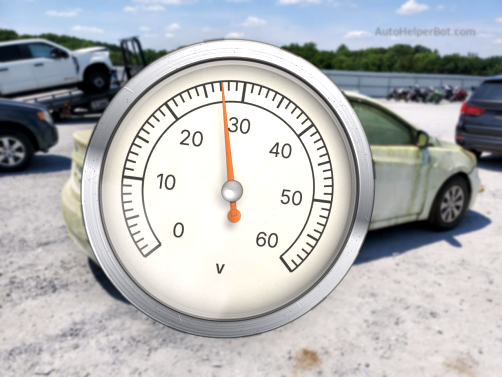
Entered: 27; V
